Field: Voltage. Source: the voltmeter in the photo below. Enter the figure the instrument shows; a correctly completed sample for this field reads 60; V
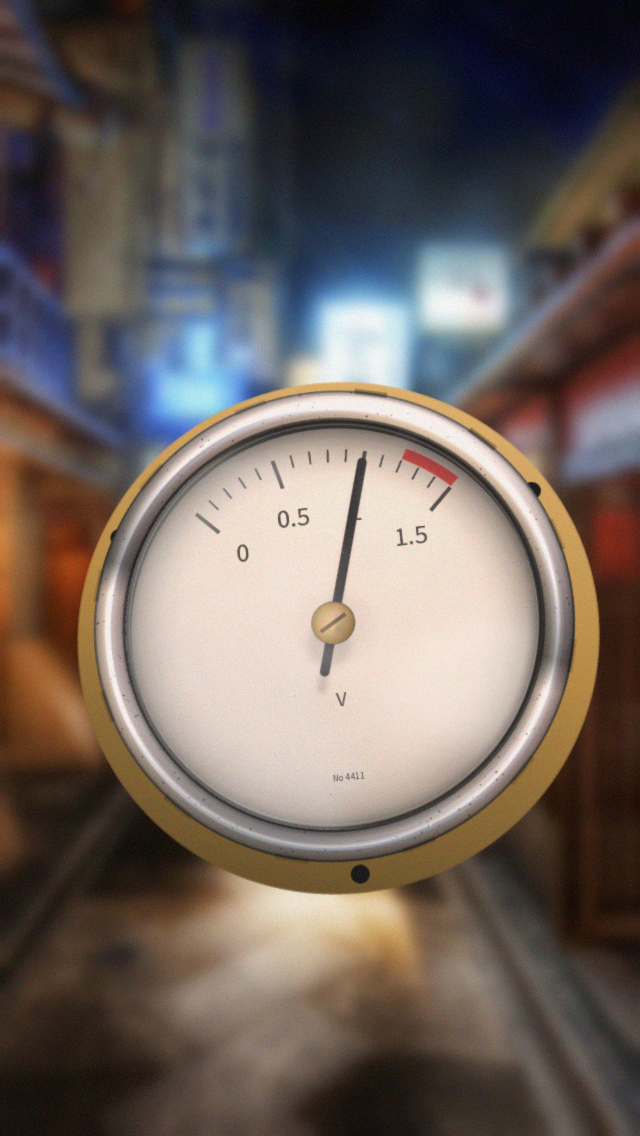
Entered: 1; V
